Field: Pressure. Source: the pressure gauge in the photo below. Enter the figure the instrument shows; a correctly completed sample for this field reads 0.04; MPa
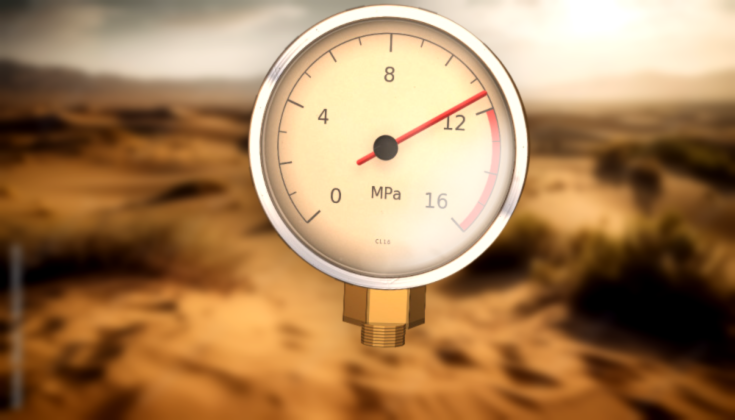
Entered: 11.5; MPa
